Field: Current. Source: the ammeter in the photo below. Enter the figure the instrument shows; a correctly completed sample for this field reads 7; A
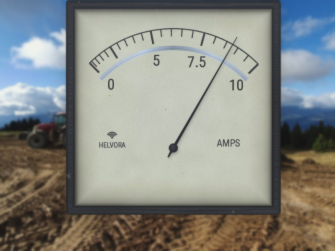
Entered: 8.75; A
